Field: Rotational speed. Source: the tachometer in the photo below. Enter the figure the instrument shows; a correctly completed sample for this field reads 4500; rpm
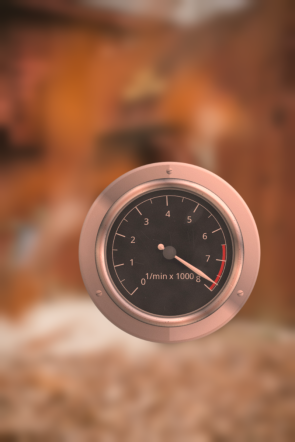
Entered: 7750; rpm
